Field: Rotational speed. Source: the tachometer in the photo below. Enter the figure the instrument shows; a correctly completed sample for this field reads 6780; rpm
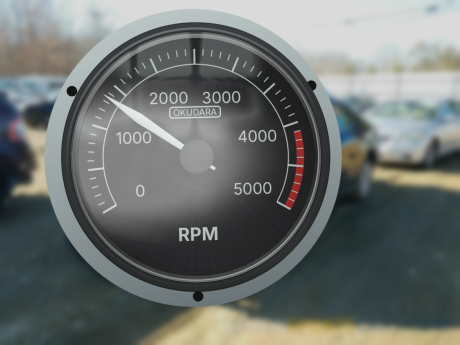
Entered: 1350; rpm
